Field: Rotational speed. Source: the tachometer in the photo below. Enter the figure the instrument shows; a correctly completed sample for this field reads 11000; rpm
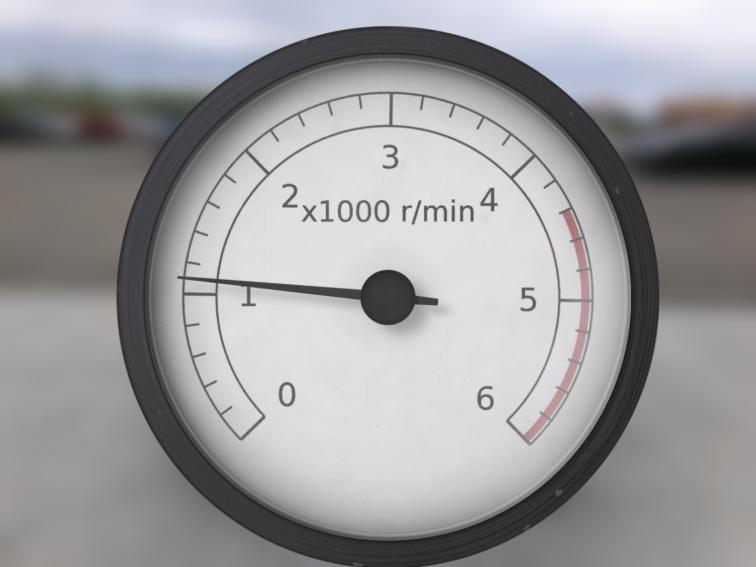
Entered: 1100; rpm
